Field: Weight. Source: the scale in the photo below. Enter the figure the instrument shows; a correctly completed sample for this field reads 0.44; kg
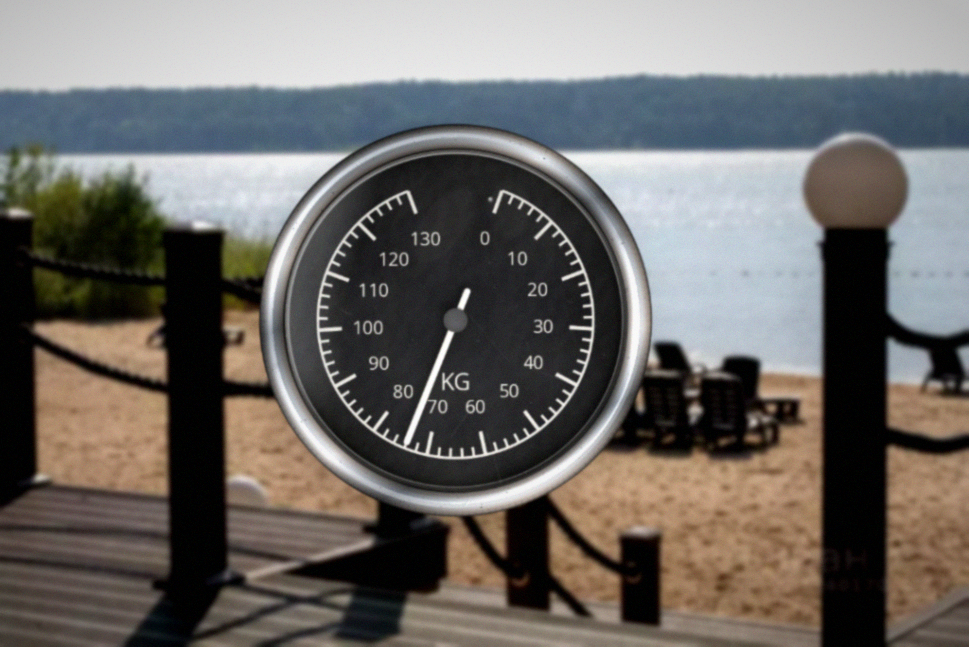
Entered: 74; kg
